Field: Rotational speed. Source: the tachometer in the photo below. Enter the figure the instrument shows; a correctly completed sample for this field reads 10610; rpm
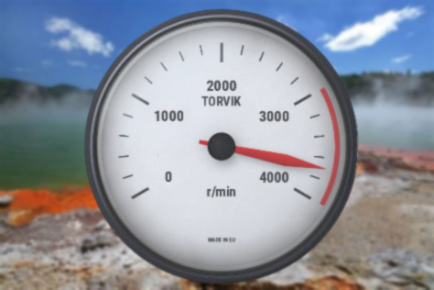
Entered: 3700; rpm
